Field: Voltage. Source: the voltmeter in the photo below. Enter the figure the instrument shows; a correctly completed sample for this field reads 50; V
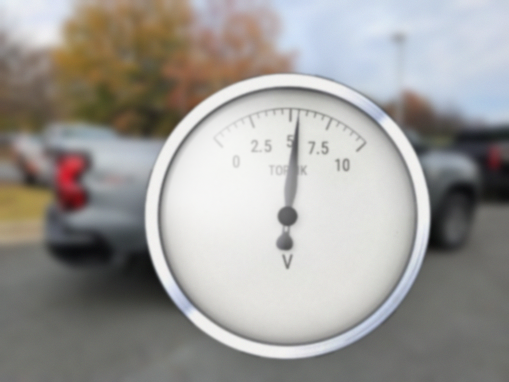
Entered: 5.5; V
